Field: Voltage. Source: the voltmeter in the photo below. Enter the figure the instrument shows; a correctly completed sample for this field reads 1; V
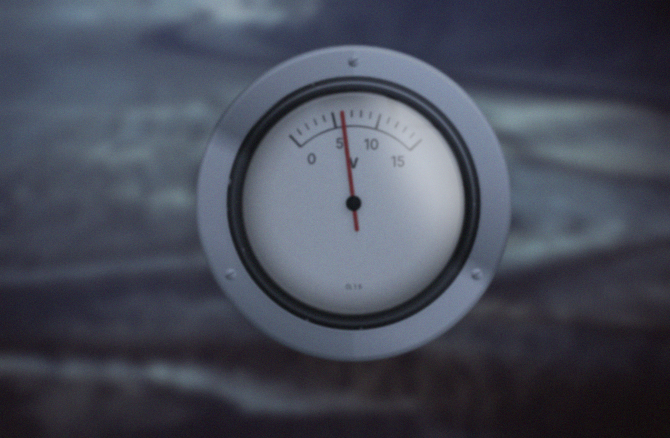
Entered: 6; V
